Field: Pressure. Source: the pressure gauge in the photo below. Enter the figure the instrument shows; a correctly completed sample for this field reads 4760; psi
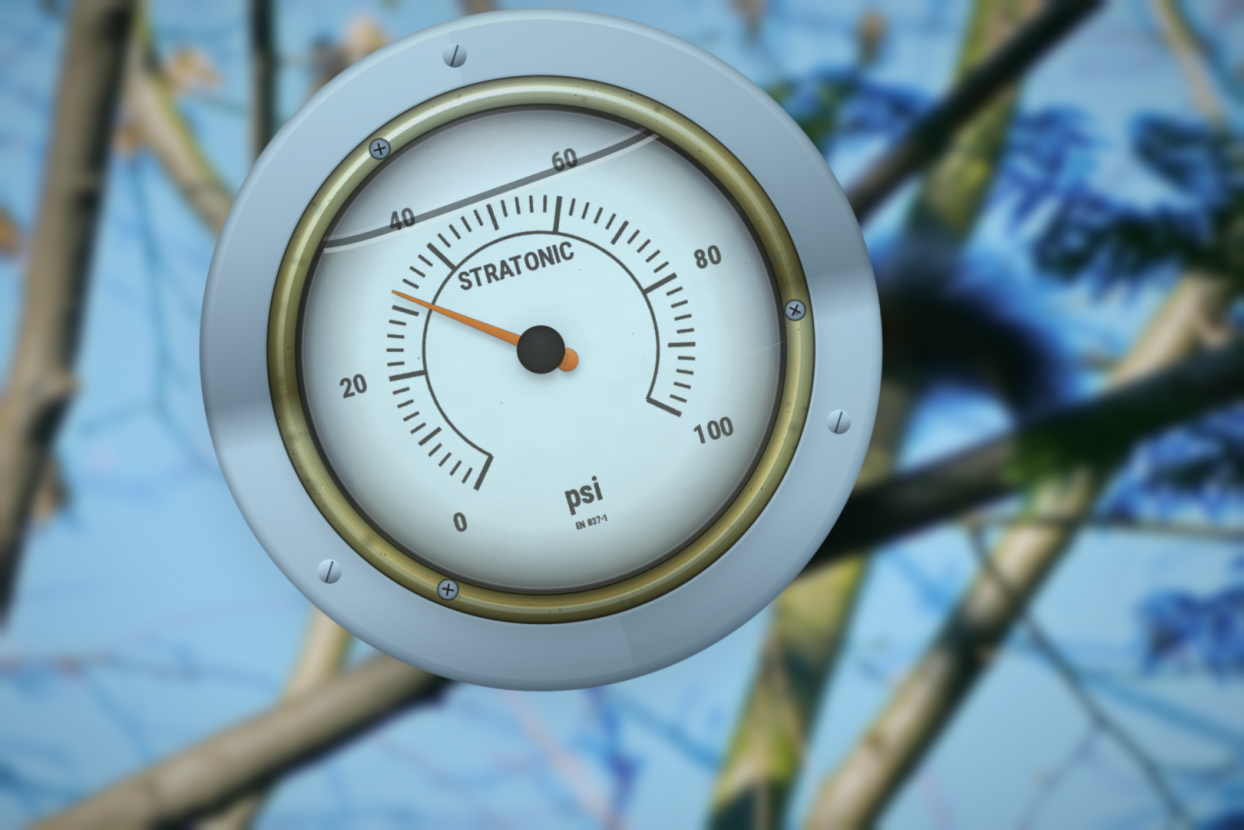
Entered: 32; psi
